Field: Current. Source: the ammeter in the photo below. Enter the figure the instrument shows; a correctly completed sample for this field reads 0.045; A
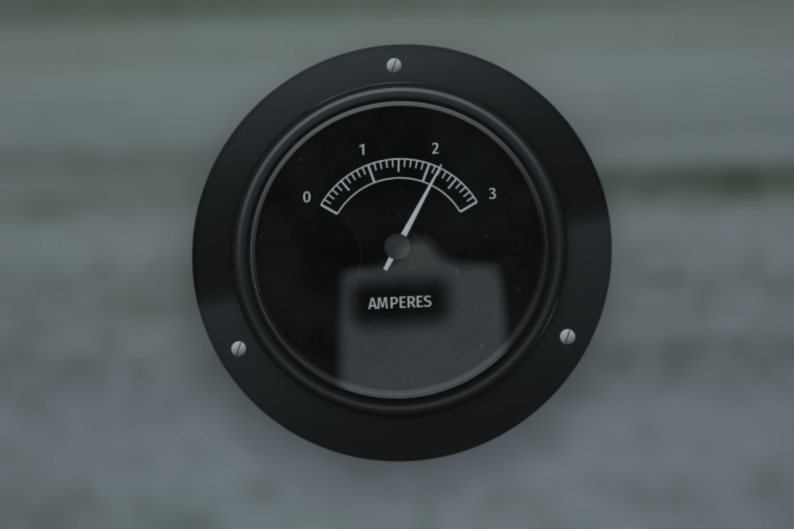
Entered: 2.2; A
